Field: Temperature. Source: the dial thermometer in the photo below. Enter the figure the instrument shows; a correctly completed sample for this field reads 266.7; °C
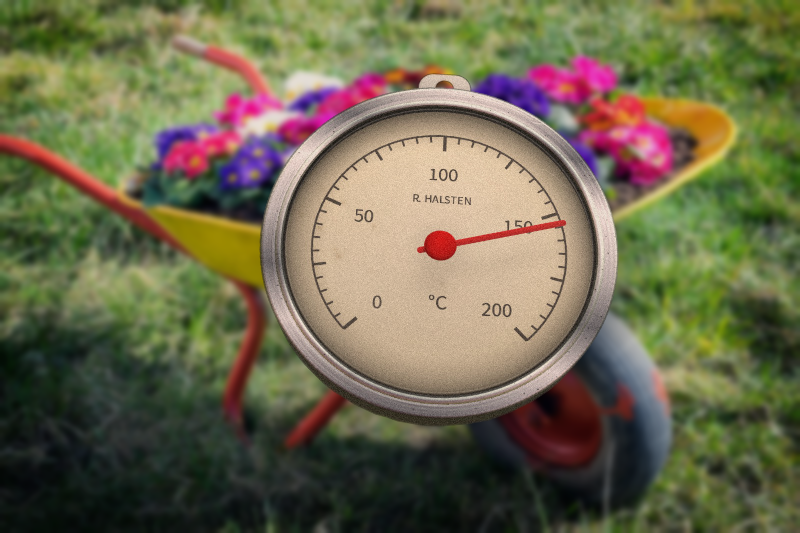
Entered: 155; °C
